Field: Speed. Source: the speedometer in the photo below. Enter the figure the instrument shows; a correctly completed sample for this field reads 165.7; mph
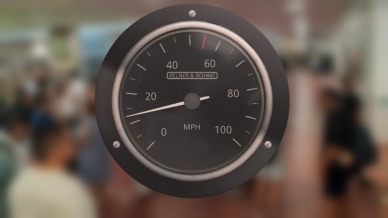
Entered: 12.5; mph
